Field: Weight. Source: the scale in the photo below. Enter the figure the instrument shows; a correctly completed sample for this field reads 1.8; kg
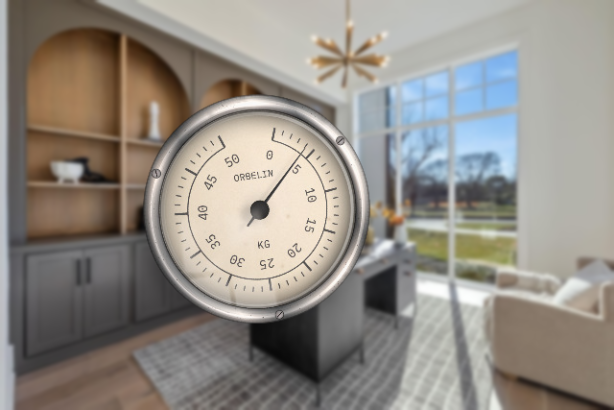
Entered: 4; kg
